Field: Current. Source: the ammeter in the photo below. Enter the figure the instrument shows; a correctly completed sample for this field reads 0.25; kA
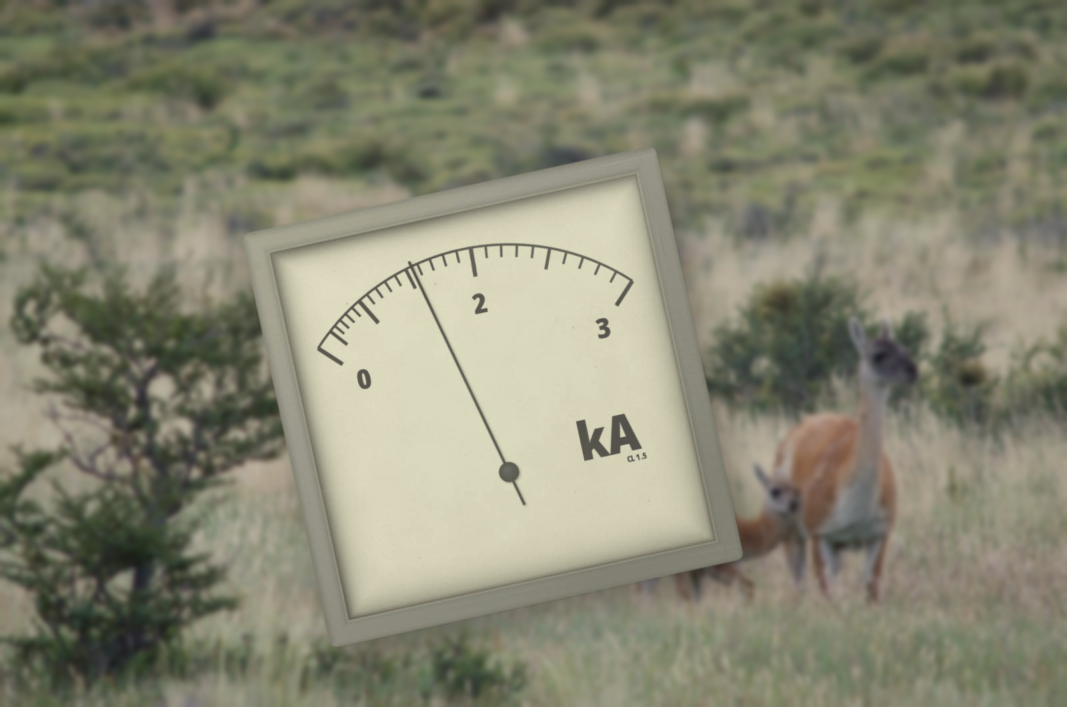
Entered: 1.55; kA
